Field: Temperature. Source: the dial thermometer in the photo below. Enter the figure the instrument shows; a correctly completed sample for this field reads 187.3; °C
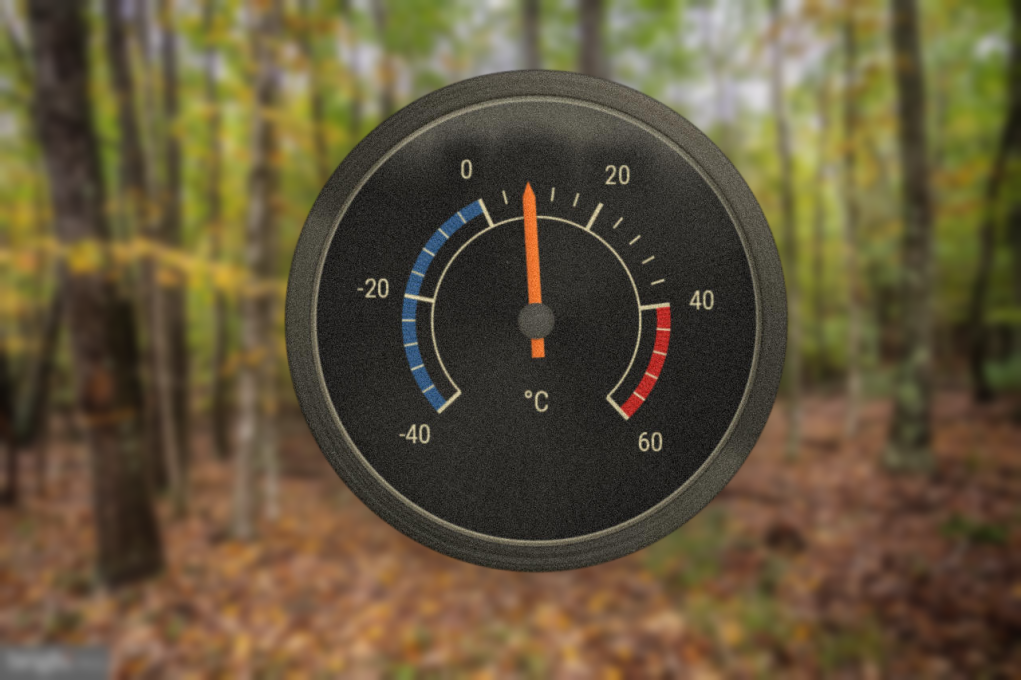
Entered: 8; °C
